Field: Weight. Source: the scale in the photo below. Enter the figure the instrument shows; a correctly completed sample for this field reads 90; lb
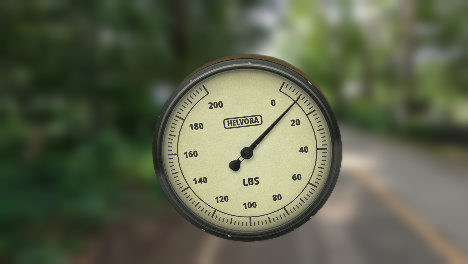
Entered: 10; lb
